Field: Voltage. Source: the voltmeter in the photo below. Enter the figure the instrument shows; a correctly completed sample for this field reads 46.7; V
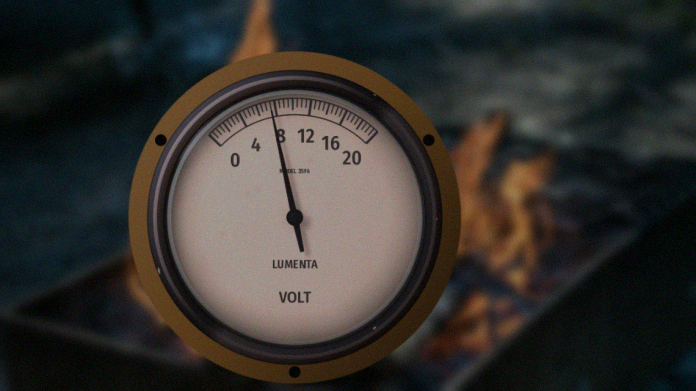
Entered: 7.5; V
